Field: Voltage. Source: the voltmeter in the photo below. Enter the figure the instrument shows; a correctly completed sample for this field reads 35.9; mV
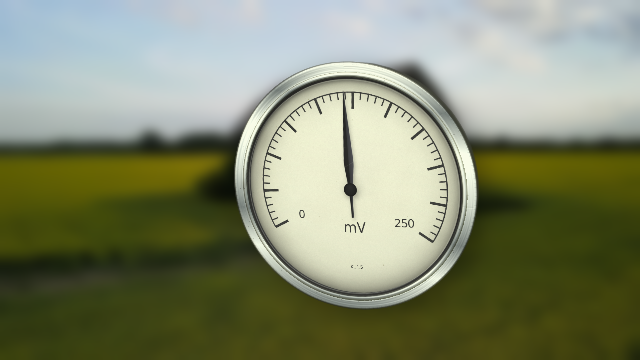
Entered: 120; mV
